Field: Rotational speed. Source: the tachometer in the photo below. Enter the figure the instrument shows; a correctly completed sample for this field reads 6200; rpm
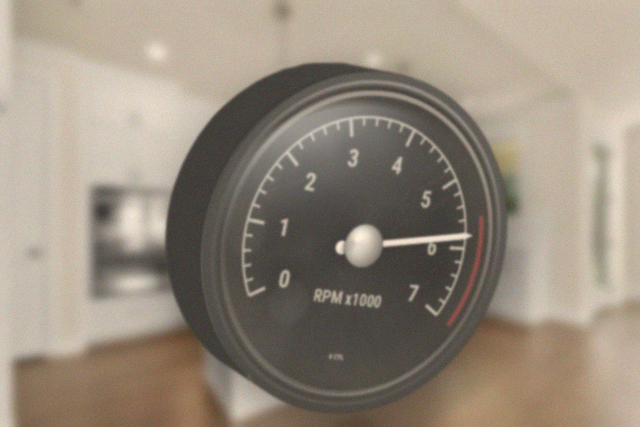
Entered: 5800; rpm
